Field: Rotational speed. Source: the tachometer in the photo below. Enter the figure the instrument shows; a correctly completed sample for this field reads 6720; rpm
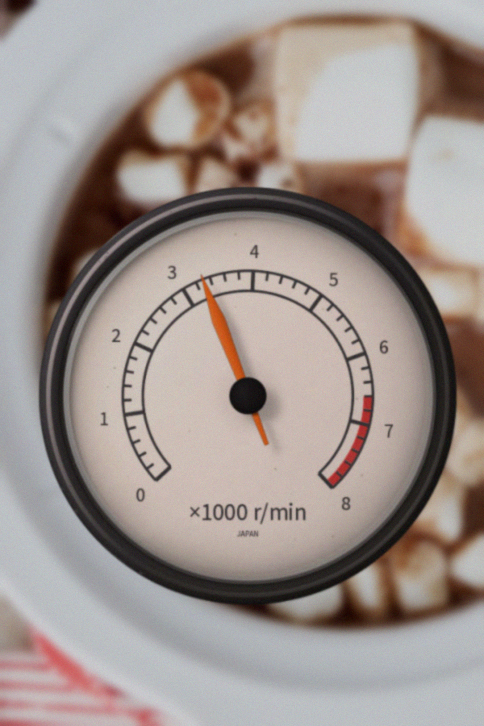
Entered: 3300; rpm
